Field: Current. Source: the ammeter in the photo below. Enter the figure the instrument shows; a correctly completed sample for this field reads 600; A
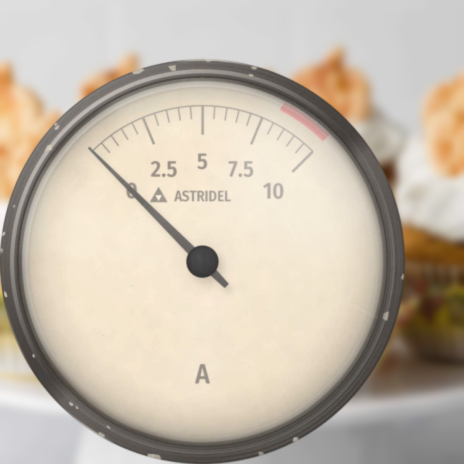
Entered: 0; A
